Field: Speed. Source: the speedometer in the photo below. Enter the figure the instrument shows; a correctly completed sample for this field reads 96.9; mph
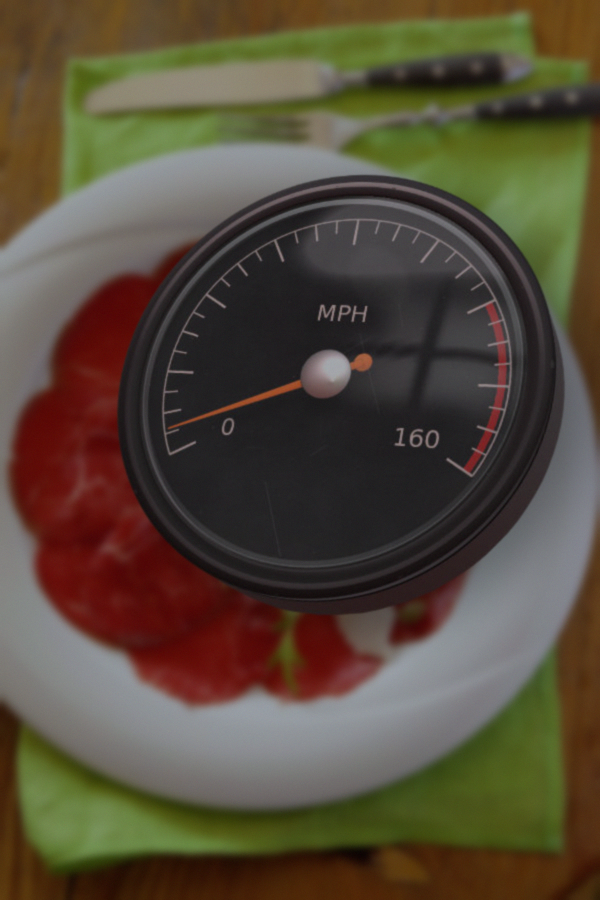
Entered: 5; mph
